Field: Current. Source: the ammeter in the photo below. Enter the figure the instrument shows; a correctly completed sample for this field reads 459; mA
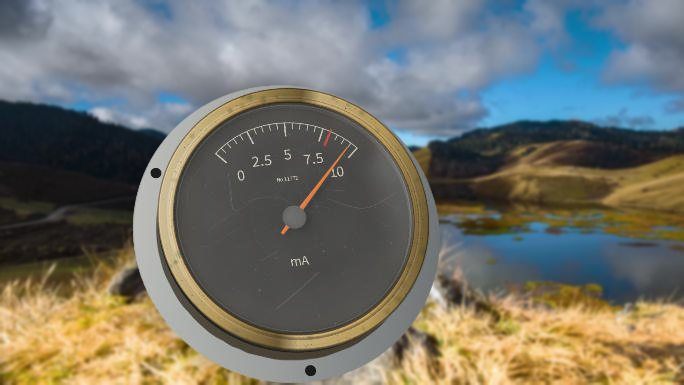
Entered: 9.5; mA
